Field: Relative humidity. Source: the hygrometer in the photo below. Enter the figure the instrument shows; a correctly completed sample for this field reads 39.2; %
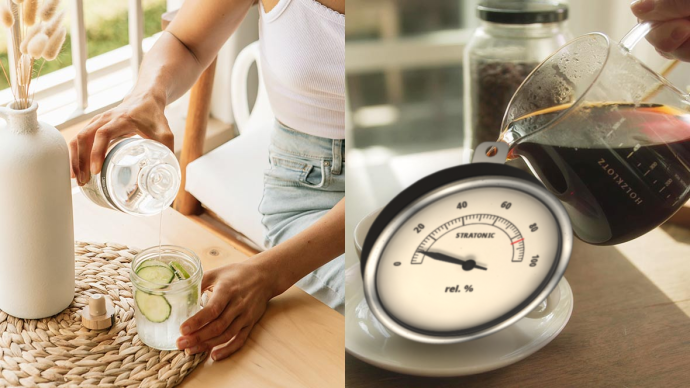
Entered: 10; %
